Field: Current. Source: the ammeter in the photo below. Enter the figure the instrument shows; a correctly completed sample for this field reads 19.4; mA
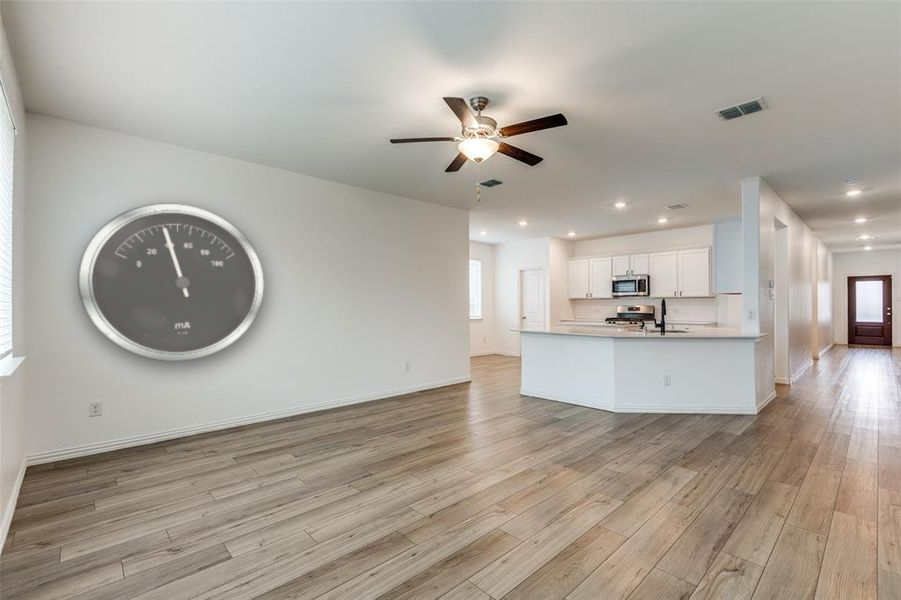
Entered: 40; mA
